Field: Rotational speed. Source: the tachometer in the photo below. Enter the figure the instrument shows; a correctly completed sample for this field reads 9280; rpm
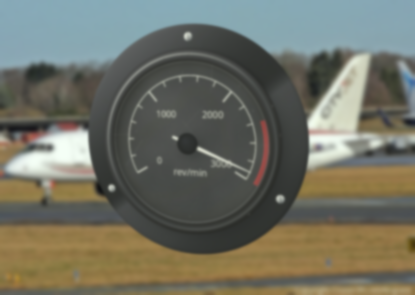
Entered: 2900; rpm
